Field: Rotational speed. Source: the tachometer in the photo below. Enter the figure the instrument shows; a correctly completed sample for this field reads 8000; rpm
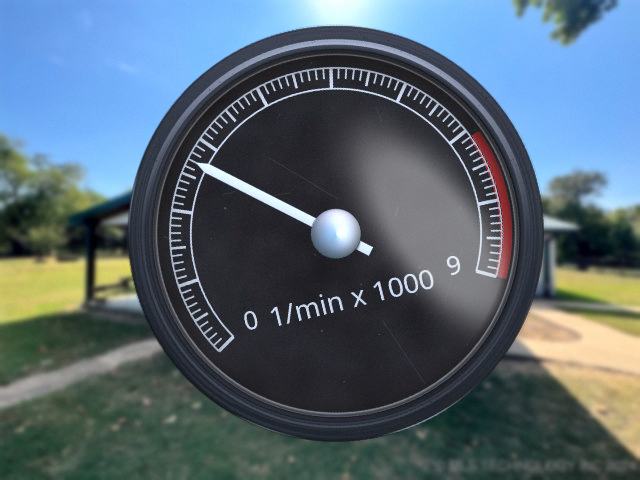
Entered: 2700; rpm
